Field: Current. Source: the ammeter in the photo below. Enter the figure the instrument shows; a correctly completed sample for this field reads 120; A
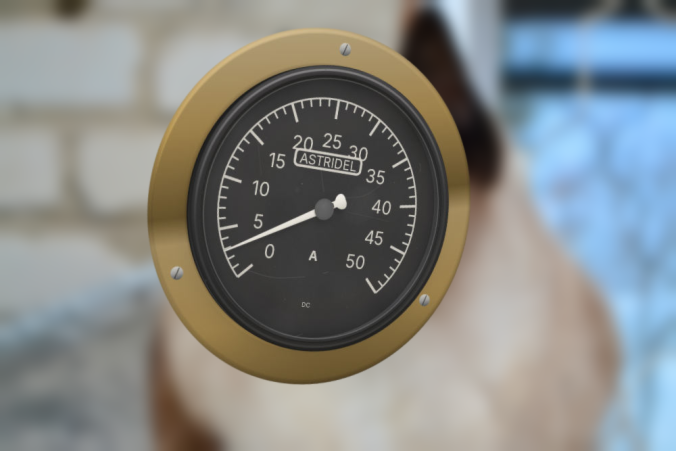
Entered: 3; A
